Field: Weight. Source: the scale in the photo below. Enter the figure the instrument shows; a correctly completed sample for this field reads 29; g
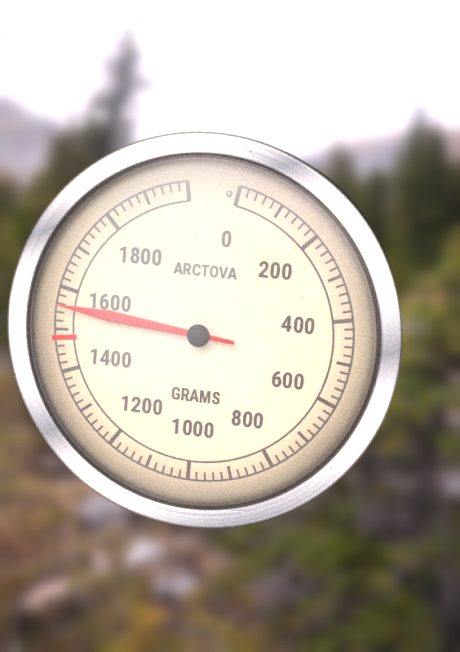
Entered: 1560; g
